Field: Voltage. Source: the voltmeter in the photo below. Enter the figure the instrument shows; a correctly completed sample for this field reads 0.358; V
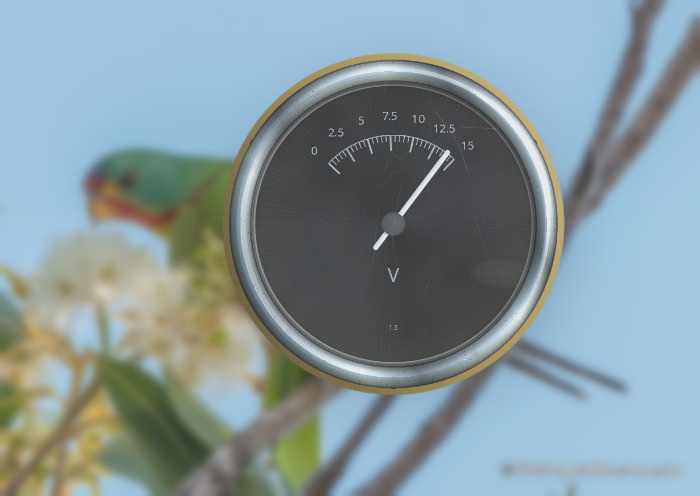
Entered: 14; V
